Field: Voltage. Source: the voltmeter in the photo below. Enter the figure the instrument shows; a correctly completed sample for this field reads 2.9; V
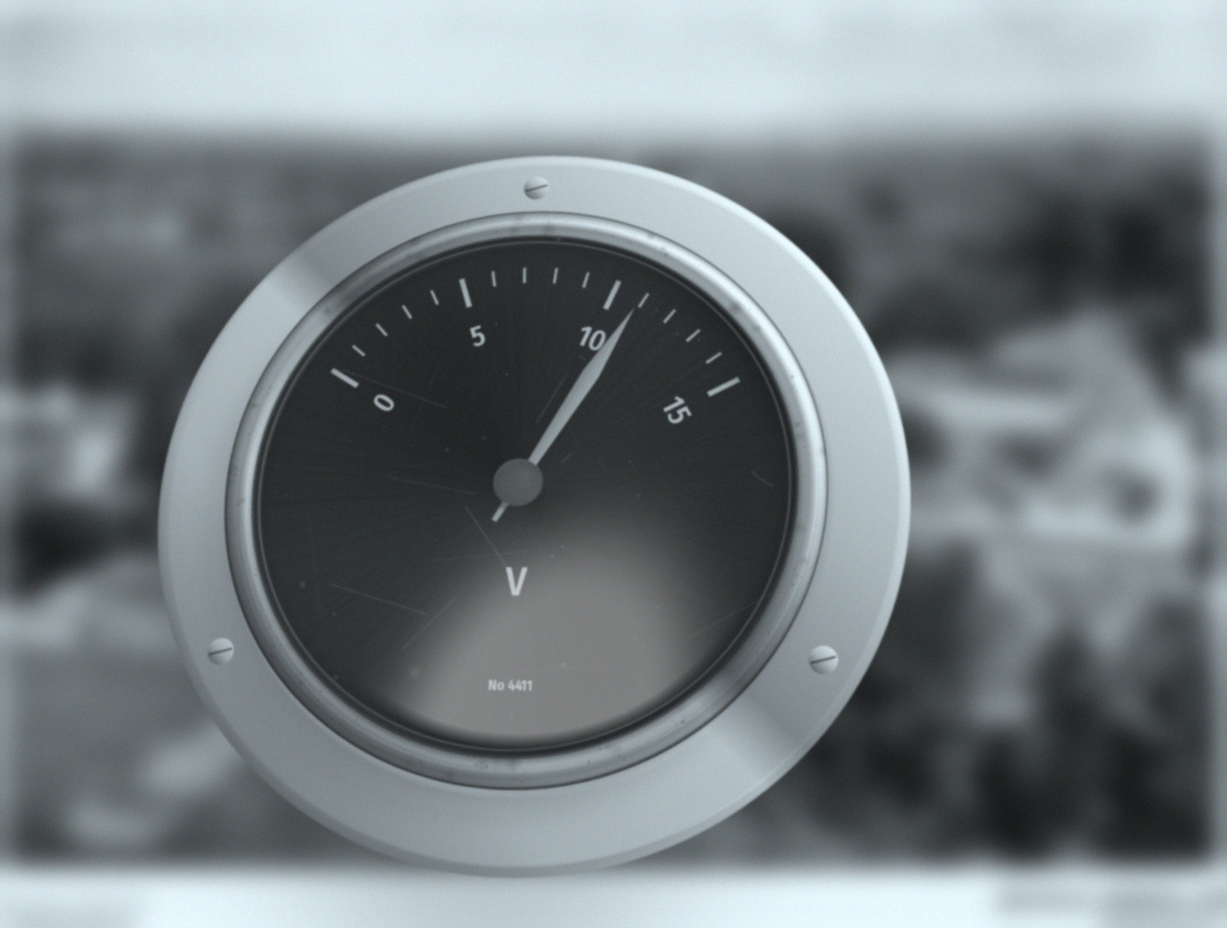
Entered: 11; V
